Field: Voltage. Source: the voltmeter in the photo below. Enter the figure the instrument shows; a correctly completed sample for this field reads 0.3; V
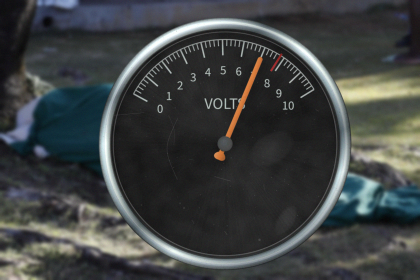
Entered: 7; V
